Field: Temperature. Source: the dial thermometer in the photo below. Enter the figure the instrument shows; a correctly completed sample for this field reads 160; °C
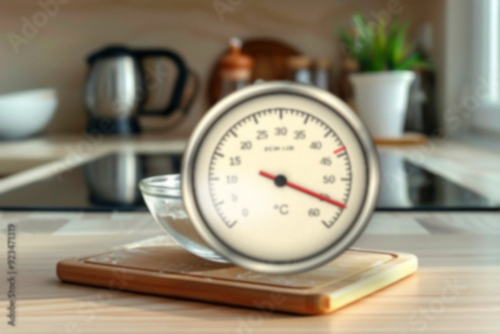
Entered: 55; °C
